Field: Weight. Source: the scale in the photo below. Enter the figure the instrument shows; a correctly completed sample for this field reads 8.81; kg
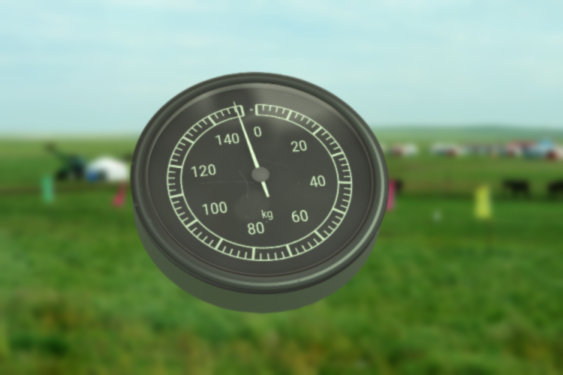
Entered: 148; kg
